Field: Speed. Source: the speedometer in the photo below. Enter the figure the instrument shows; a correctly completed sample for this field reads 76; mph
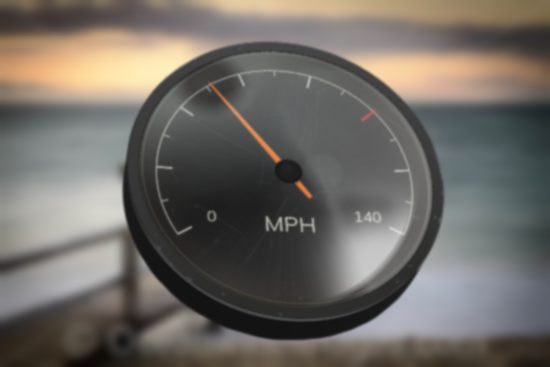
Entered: 50; mph
